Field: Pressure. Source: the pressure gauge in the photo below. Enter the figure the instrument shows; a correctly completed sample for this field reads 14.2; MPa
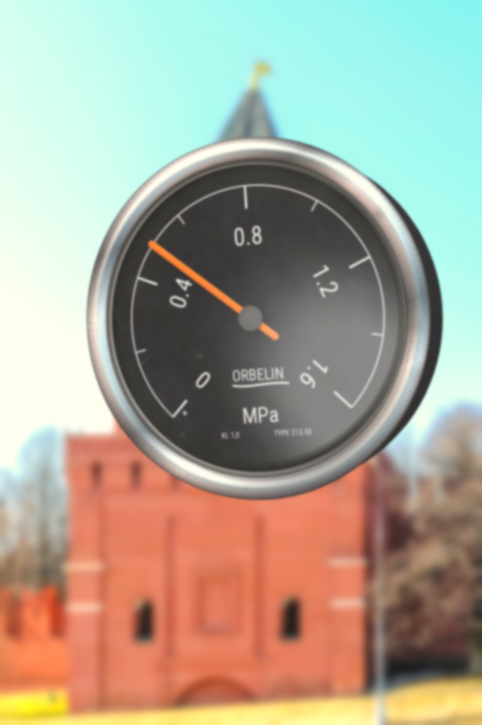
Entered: 0.5; MPa
